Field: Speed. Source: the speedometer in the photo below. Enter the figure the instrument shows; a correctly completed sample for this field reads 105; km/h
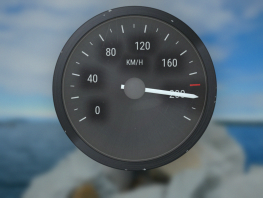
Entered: 200; km/h
